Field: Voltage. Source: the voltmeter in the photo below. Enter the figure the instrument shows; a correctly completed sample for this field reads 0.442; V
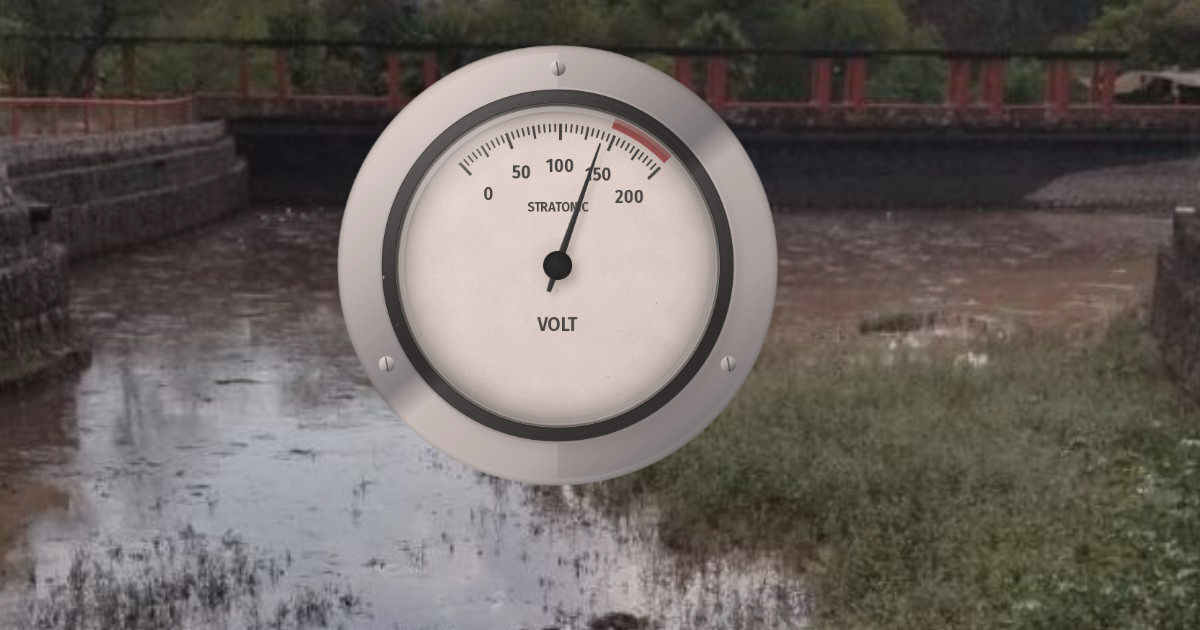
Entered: 140; V
